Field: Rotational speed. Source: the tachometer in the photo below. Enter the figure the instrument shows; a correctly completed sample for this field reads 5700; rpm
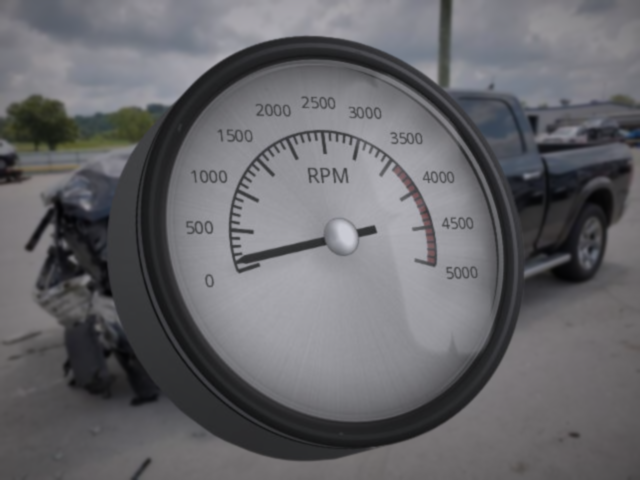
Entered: 100; rpm
